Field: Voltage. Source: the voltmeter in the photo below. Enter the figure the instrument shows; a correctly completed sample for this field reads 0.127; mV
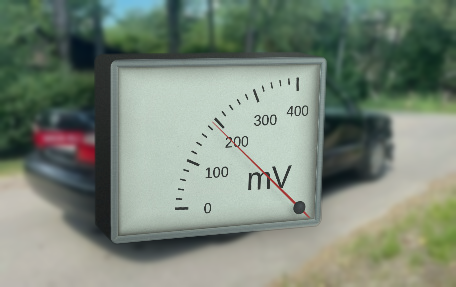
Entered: 190; mV
